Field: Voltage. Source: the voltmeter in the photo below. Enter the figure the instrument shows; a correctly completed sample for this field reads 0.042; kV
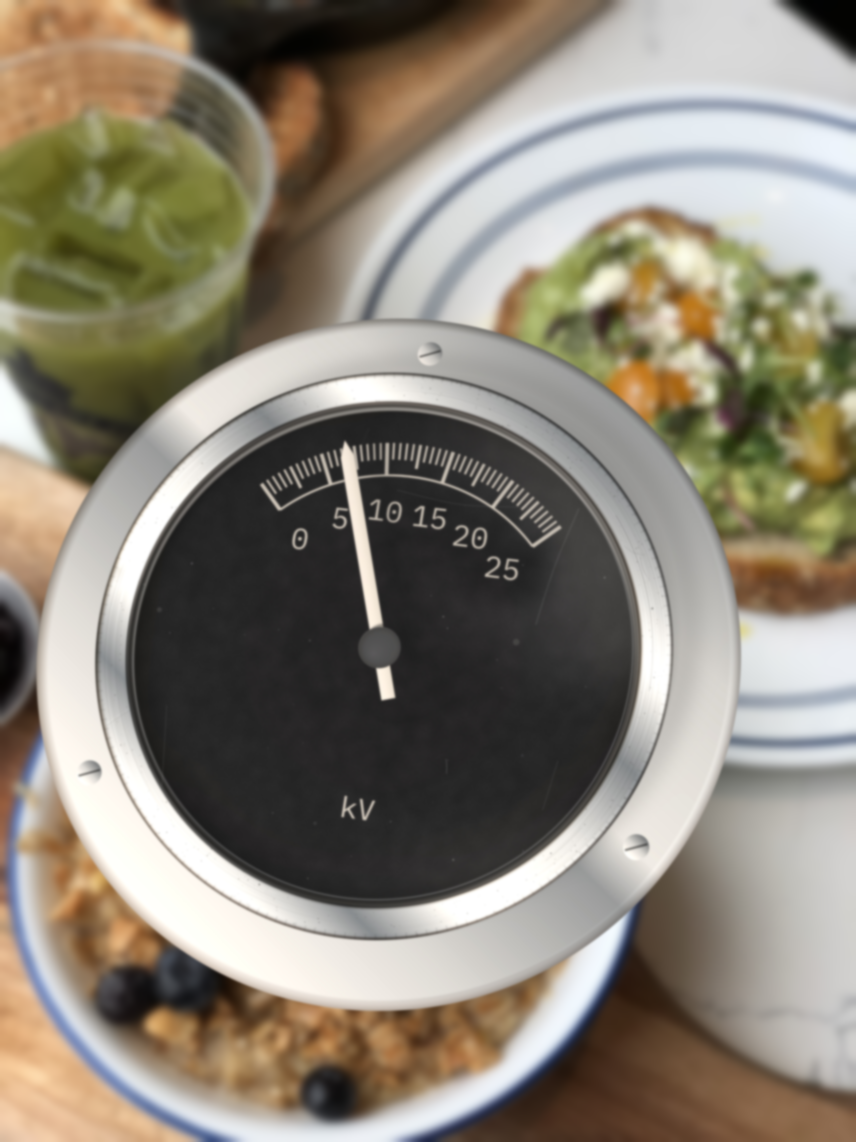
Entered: 7; kV
